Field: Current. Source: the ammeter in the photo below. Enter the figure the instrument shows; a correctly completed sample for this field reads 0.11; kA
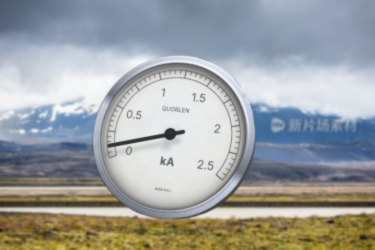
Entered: 0.1; kA
